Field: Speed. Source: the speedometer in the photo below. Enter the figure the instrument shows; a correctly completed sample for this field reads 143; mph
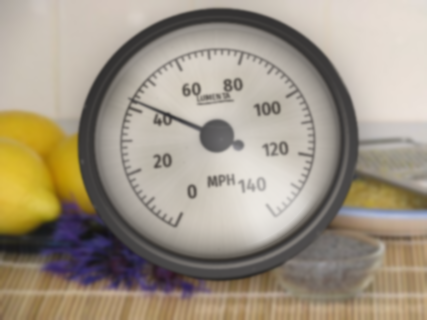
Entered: 42; mph
